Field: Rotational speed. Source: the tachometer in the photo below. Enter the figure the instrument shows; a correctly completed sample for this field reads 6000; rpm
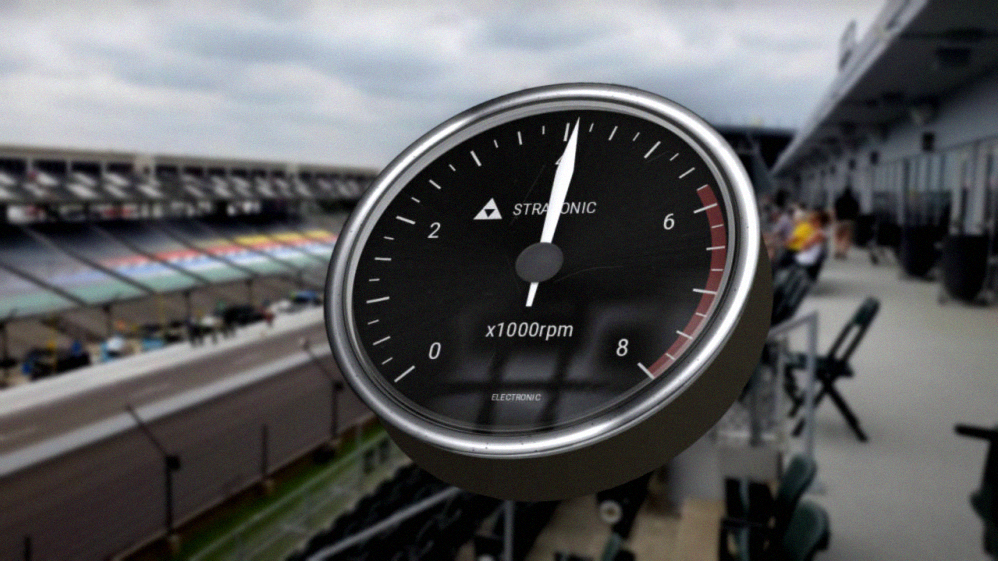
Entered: 4125; rpm
